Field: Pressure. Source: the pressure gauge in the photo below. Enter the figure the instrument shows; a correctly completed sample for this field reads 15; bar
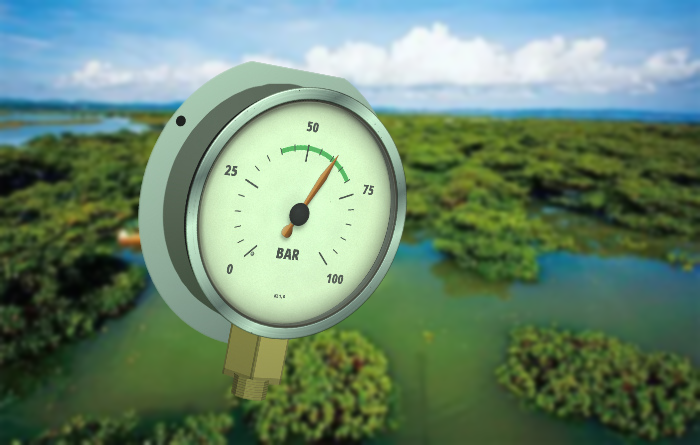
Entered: 60; bar
